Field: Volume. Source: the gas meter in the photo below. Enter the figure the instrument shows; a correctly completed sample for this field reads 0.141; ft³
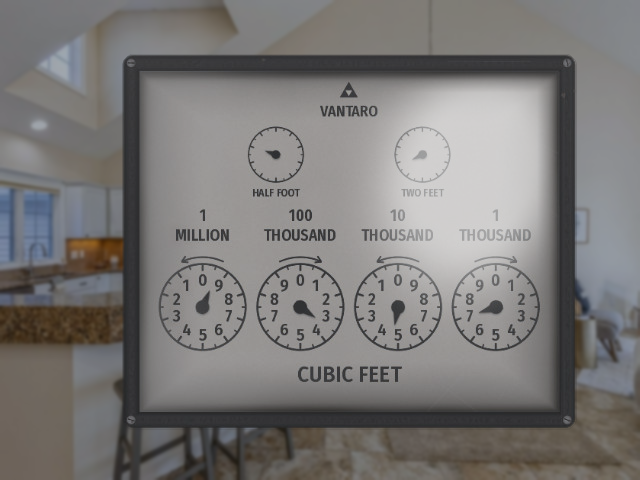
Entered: 934700; ft³
